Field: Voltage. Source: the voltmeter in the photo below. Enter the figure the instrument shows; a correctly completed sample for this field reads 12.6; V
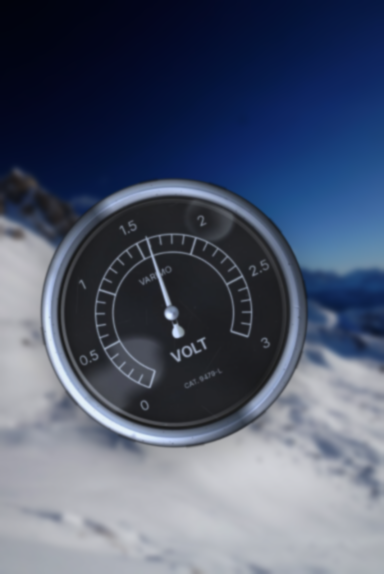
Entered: 1.6; V
